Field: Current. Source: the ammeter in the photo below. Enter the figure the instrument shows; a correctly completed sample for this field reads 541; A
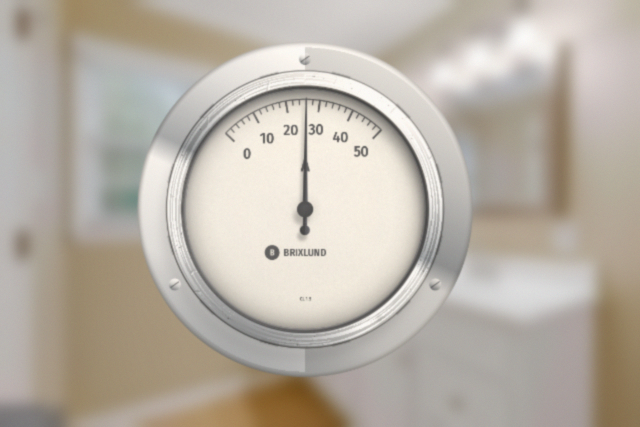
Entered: 26; A
